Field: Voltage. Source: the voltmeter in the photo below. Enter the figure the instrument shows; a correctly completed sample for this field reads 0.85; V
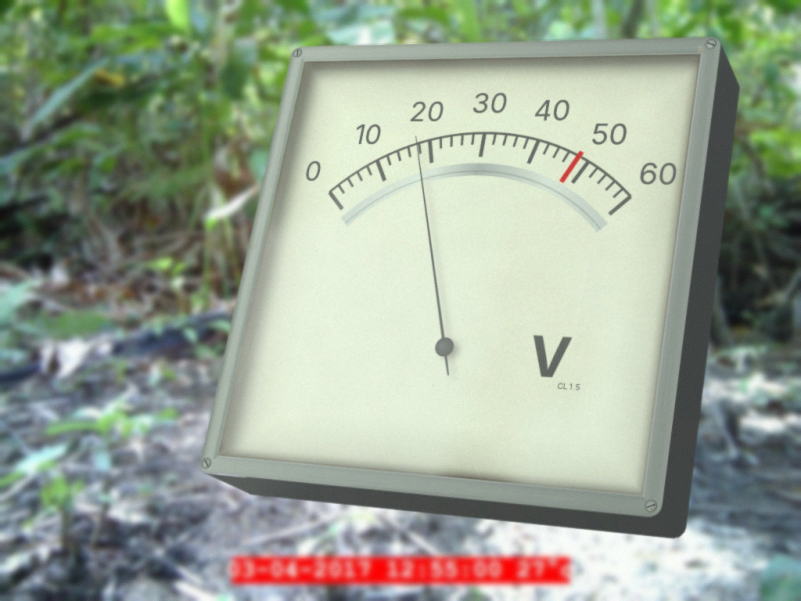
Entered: 18; V
